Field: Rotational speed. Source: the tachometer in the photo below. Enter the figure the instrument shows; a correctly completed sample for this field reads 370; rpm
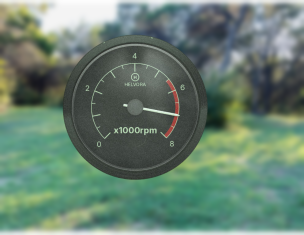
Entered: 7000; rpm
